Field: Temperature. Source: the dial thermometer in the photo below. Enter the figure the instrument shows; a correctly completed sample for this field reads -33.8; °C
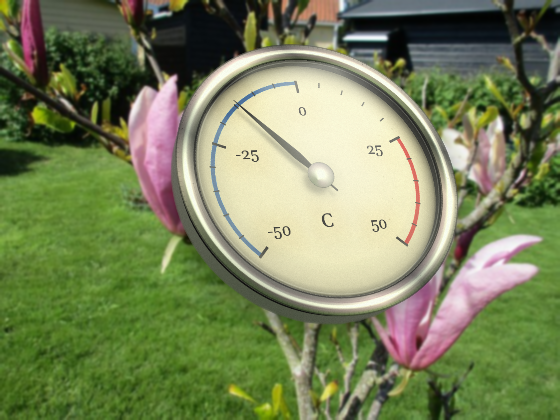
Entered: -15; °C
